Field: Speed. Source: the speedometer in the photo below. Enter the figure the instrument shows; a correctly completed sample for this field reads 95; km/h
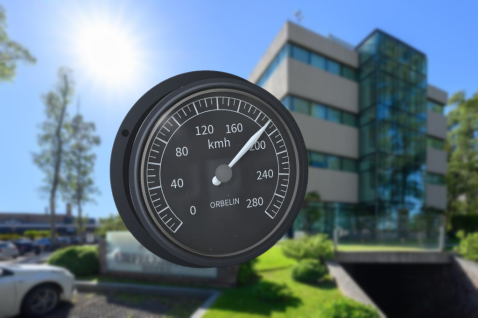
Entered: 190; km/h
